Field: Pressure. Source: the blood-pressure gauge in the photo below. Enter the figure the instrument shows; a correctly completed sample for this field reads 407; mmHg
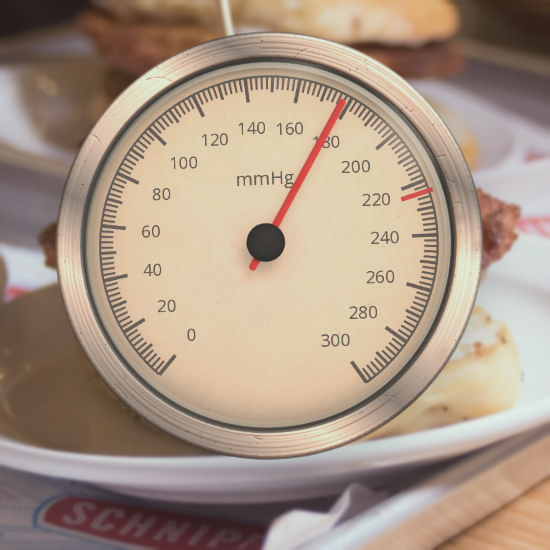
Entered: 178; mmHg
